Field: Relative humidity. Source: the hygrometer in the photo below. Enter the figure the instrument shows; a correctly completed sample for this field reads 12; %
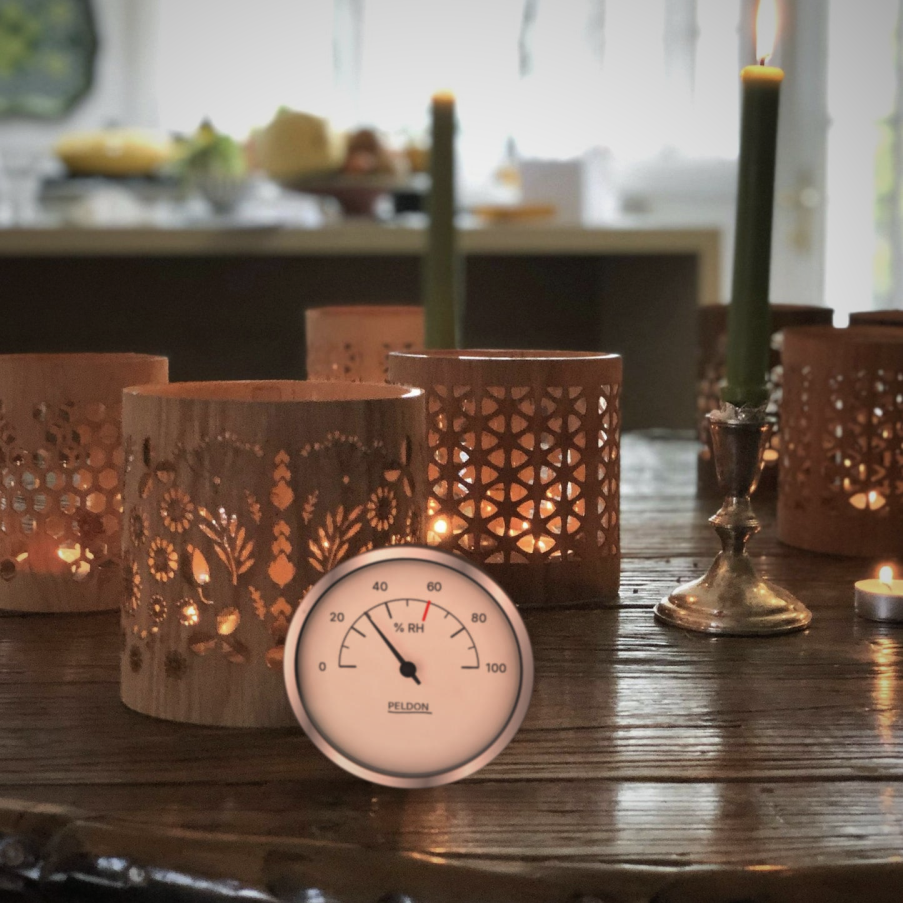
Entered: 30; %
